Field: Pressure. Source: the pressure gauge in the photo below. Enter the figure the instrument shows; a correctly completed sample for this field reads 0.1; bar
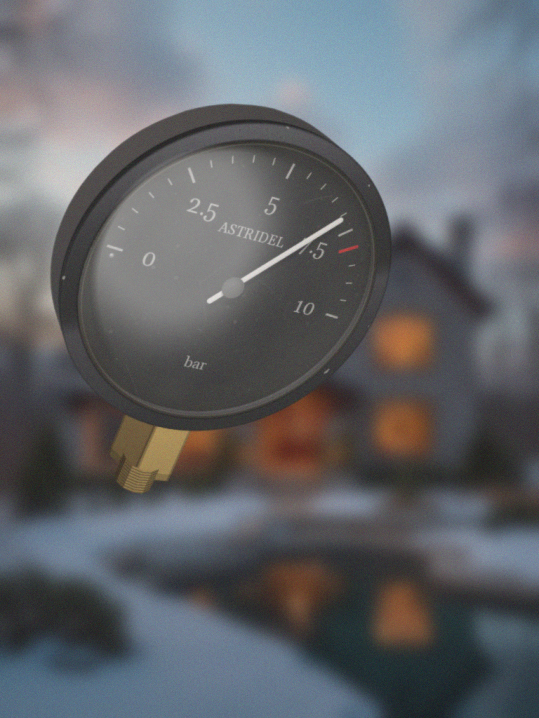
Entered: 7; bar
